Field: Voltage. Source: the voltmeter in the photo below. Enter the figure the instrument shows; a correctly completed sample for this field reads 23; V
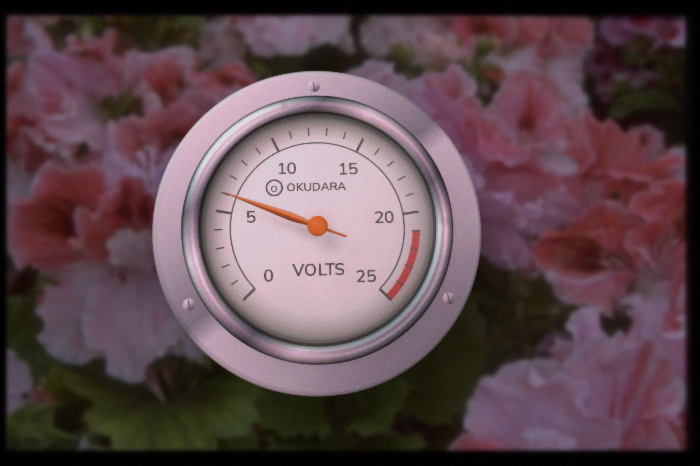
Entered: 6; V
